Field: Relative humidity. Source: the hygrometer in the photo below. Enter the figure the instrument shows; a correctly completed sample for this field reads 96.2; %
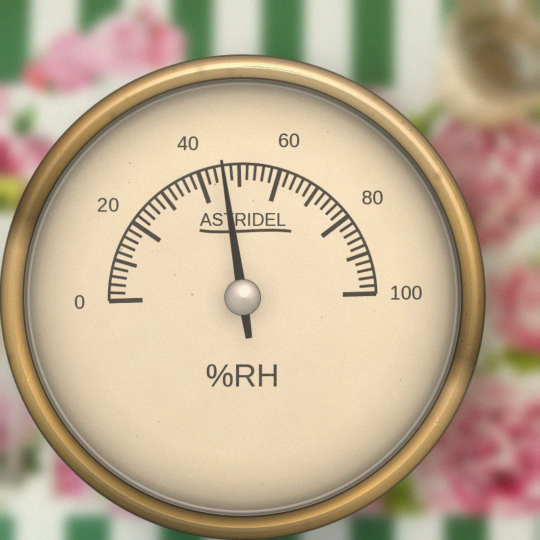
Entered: 46; %
